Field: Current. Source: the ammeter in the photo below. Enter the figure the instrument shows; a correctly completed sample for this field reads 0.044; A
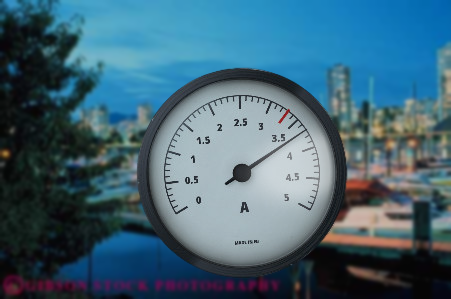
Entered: 3.7; A
